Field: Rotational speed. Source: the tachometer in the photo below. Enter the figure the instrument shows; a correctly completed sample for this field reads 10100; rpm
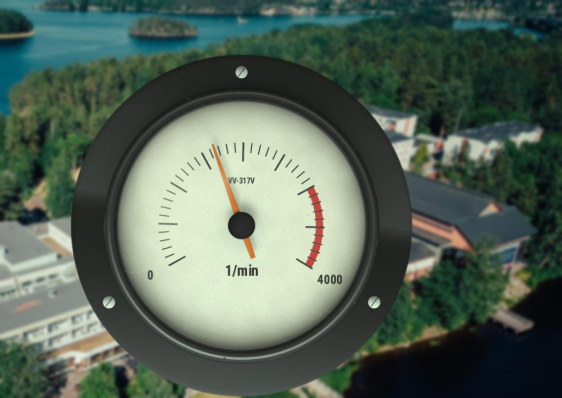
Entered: 1650; rpm
